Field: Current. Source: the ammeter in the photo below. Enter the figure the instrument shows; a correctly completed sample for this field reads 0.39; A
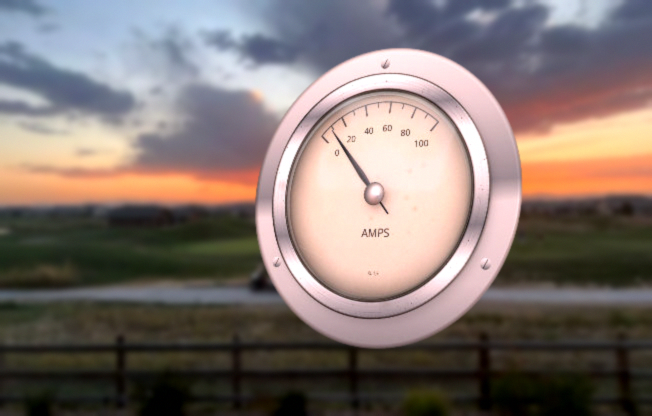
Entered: 10; A
